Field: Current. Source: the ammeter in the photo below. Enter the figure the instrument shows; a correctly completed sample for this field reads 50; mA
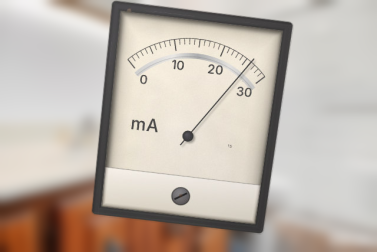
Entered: 26; mA
